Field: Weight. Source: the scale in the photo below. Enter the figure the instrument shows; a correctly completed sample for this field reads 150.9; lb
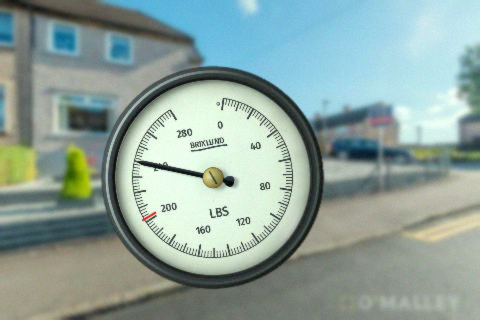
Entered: 240; lb
